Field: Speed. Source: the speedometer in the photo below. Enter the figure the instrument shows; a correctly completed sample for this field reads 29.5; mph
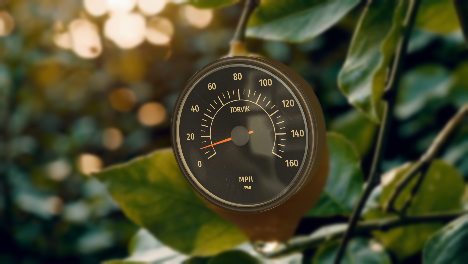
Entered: 10; mph
